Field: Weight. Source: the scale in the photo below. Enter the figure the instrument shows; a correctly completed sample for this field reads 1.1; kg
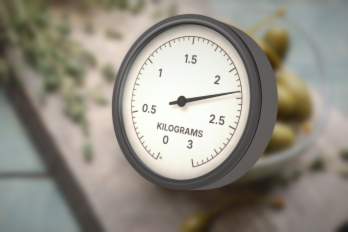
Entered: 2.2; kg
